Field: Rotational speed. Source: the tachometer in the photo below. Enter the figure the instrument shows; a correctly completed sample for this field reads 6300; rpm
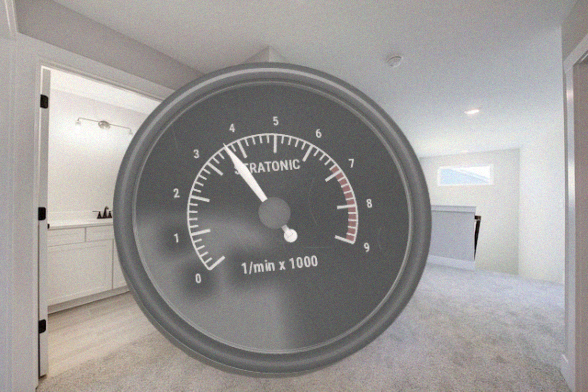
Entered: 3600; rpm
